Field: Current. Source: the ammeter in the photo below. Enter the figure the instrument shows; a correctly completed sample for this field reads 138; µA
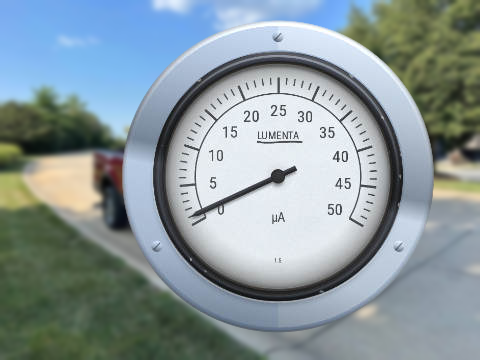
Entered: 1; µA
